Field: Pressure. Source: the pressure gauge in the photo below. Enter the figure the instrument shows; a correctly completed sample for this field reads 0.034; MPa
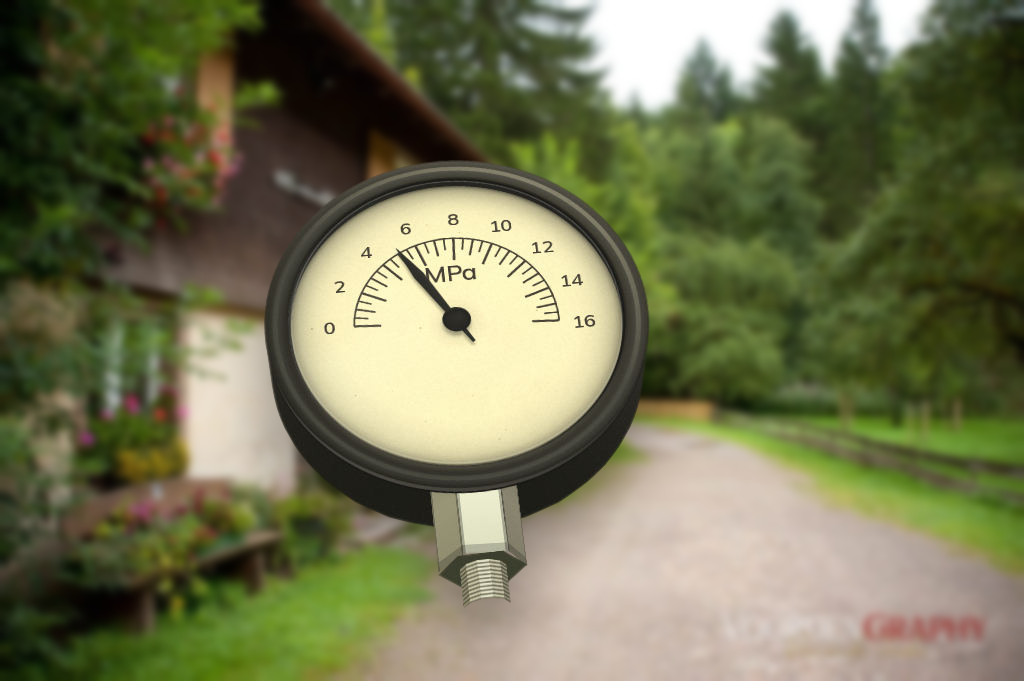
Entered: 5; MPa
